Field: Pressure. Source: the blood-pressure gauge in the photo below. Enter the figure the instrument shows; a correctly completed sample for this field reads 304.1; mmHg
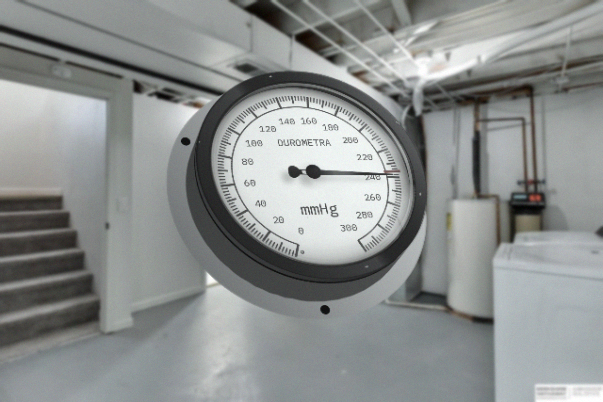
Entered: 240; mmHg
